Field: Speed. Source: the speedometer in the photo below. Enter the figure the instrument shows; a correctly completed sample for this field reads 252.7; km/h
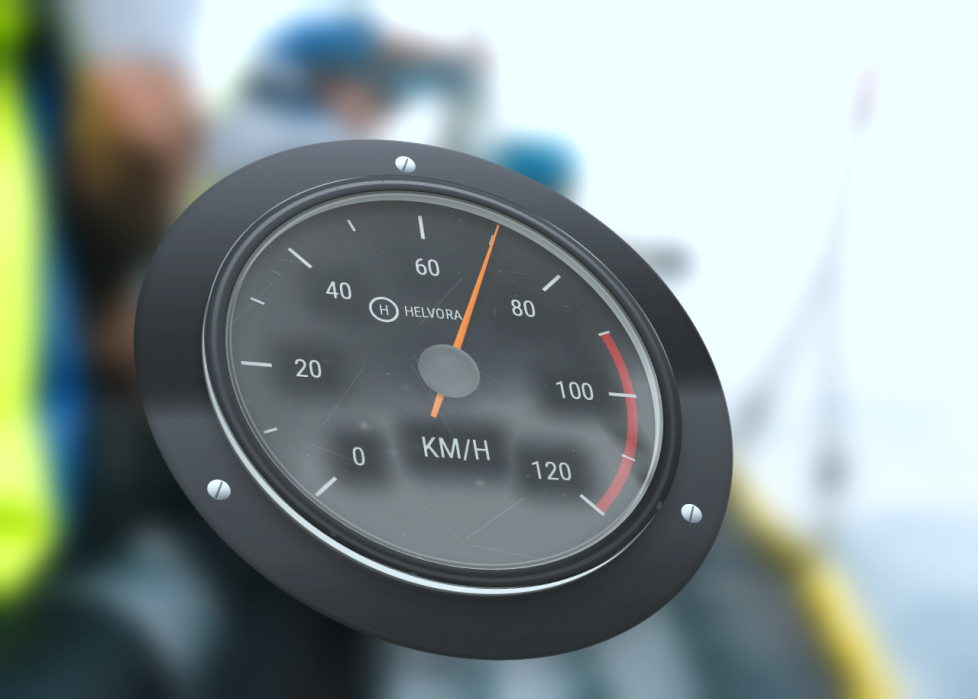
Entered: 70; km/h
